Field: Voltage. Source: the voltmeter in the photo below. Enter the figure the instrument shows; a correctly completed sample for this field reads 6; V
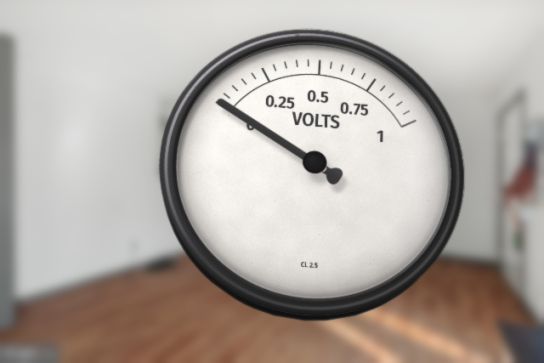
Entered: 0; V
